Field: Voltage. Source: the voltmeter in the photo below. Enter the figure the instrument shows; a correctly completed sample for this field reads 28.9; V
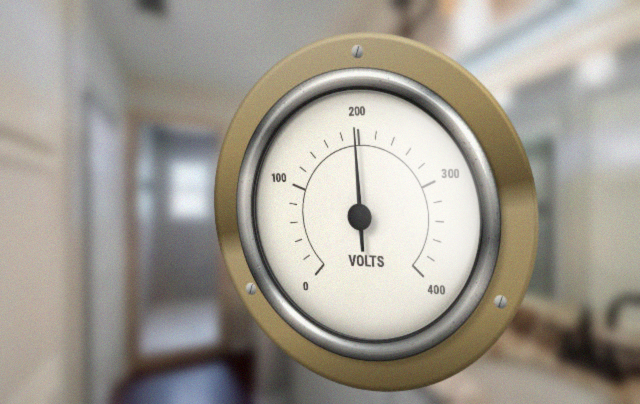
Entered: 200; V
